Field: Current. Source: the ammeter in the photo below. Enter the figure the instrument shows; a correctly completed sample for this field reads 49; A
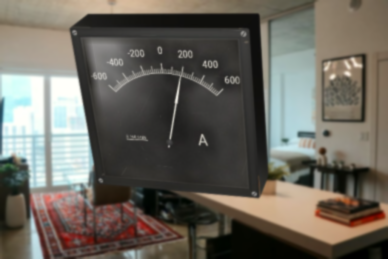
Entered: 200; A
